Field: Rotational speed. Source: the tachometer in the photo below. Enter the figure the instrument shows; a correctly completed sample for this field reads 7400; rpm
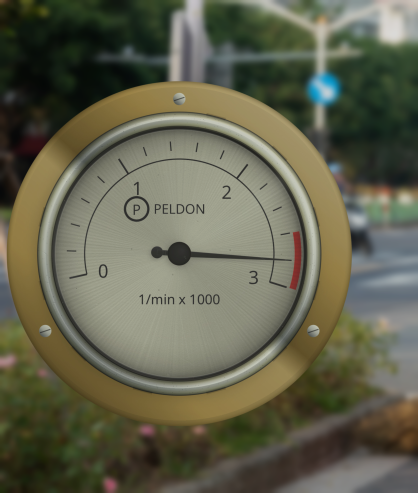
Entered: 2800; rpm
